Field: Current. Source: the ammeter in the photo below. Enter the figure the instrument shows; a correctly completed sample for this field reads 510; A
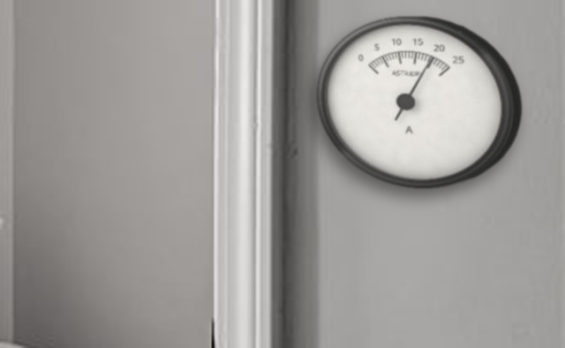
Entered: 20; A
